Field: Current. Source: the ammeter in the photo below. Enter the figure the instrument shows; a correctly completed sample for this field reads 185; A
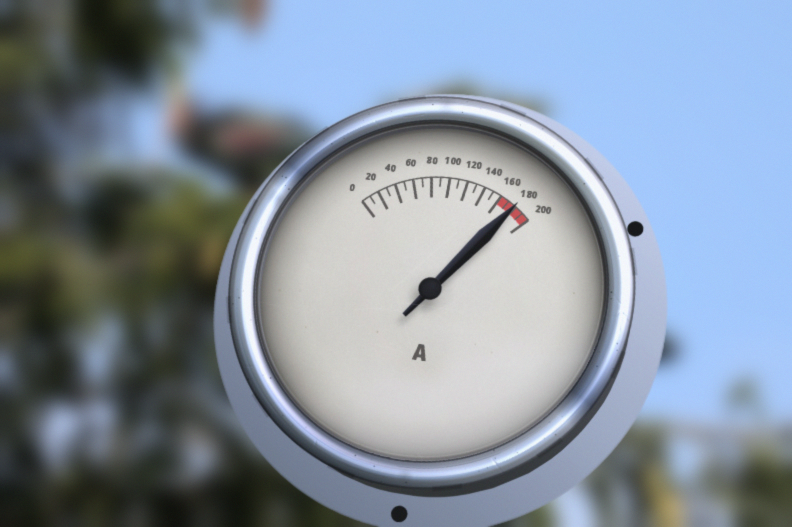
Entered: 180; A
